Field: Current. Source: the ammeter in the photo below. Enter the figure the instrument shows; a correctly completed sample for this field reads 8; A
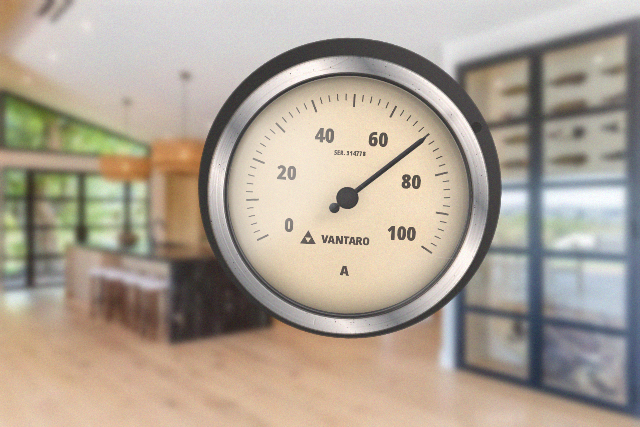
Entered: 70; A
